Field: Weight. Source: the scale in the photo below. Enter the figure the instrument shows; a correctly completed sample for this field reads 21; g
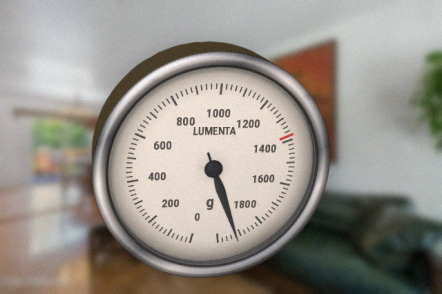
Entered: 1920; g
